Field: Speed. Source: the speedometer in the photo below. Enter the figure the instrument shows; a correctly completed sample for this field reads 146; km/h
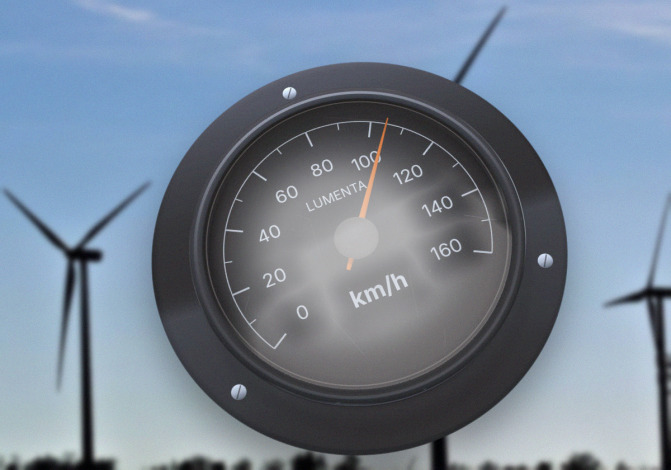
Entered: 105; km/h
